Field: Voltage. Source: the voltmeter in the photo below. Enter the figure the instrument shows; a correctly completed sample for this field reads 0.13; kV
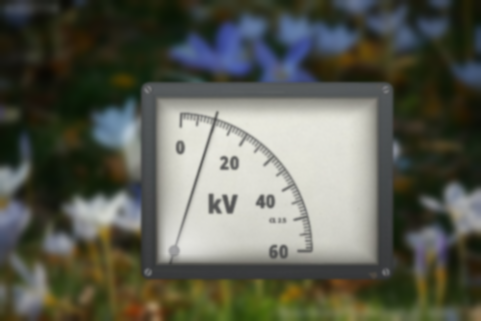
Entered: 10; kV
